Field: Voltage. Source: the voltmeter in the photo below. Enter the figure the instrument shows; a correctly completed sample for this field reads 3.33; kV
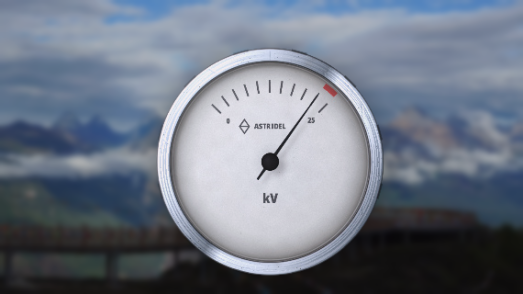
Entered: 22.5; kV
